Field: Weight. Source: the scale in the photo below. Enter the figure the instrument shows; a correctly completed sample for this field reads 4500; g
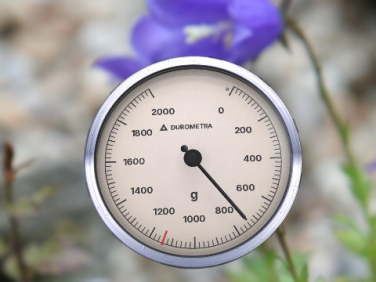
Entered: 740; g
